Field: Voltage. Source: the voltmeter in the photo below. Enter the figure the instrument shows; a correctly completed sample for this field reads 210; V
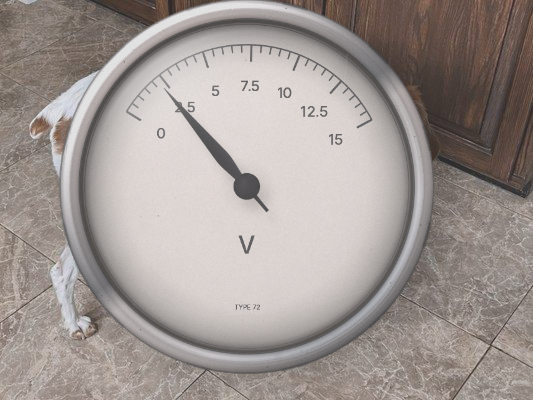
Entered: 2.25; V
